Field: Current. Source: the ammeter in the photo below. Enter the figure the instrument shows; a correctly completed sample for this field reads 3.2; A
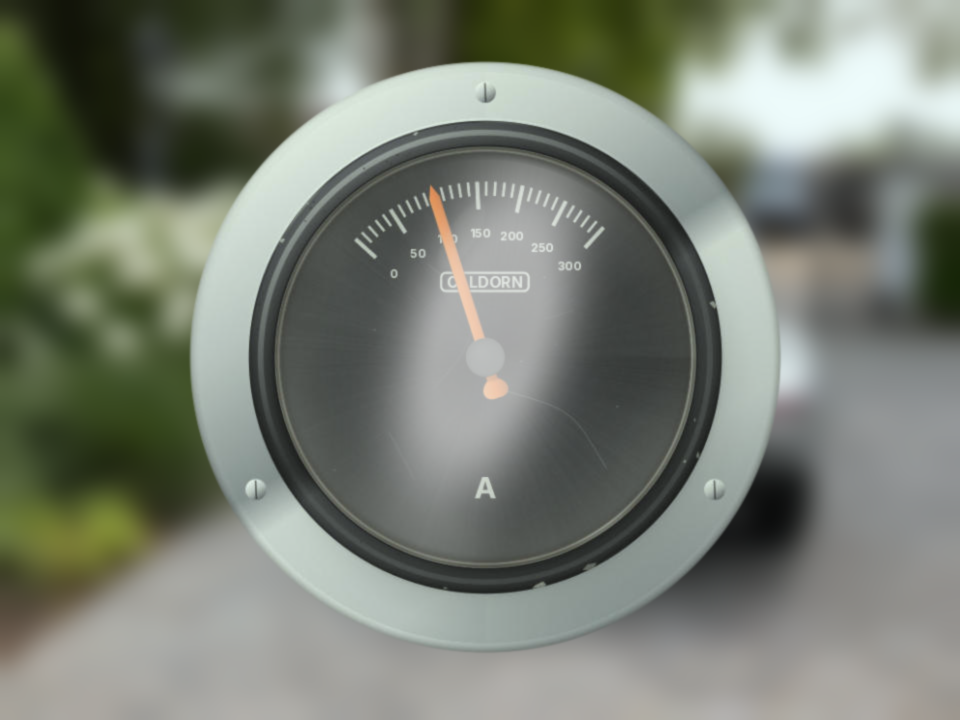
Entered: 100; A
